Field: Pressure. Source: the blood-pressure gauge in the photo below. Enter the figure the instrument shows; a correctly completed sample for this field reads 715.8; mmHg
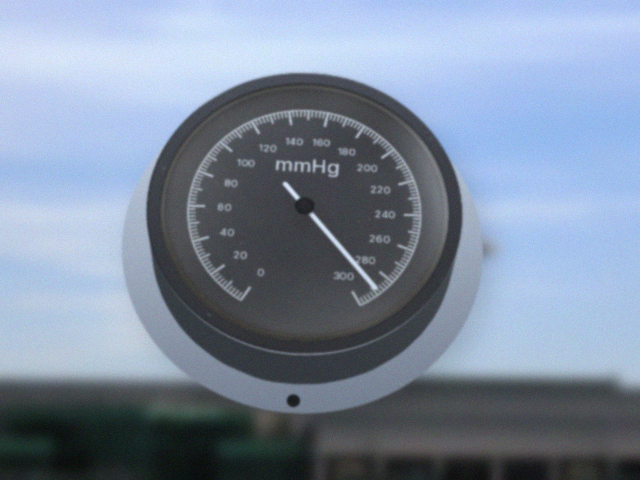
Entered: 290; mmHg
